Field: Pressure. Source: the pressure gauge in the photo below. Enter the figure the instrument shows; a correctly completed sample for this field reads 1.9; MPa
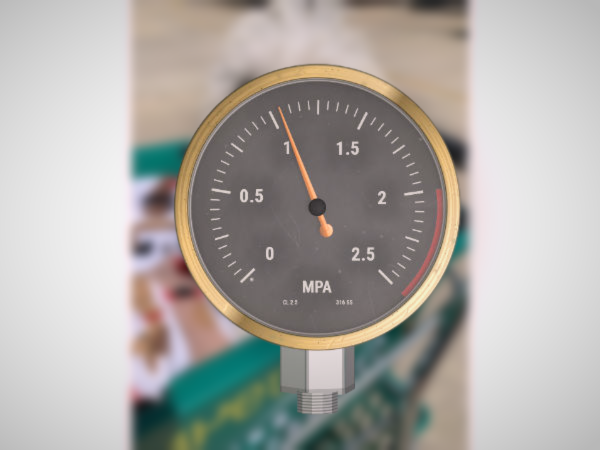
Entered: 1.05; MPa
